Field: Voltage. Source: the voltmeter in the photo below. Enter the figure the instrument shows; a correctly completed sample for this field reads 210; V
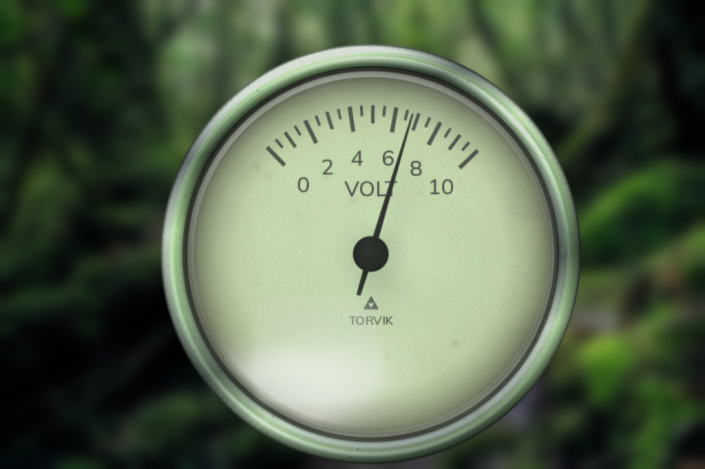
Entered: 6.75; V
